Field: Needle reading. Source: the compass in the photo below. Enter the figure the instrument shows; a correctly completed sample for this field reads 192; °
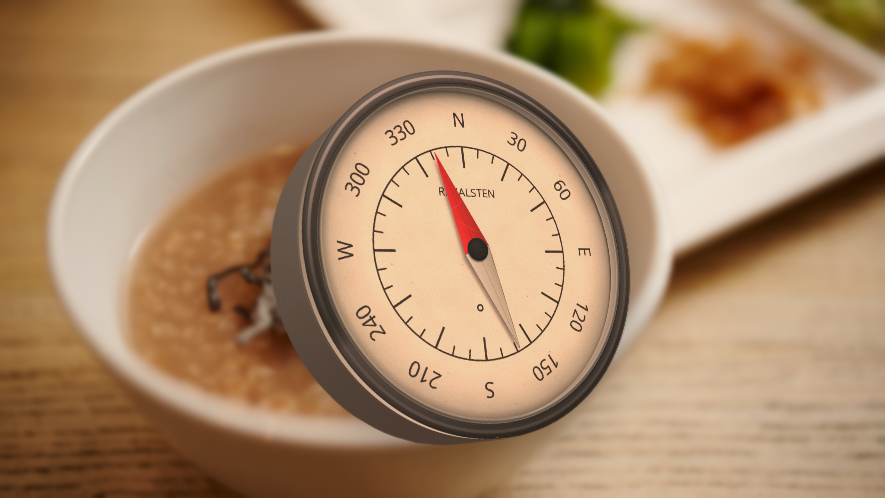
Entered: 340; °
